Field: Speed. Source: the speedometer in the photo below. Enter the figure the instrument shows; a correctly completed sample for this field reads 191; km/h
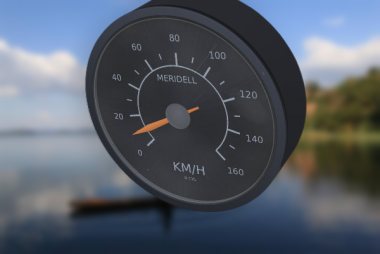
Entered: 10; km/h
